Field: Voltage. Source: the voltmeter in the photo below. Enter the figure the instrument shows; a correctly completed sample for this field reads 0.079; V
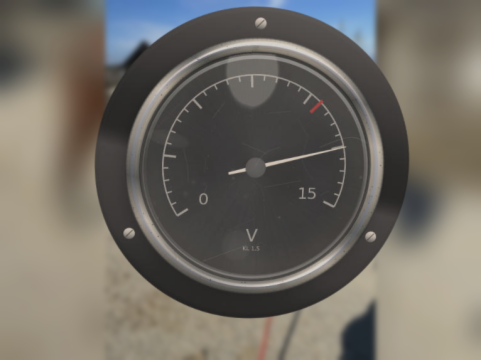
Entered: 12.5; V
